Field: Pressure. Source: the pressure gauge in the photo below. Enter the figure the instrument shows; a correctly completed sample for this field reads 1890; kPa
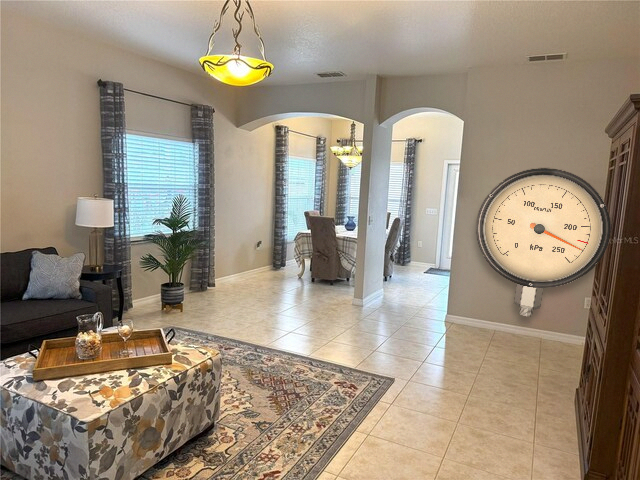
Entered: 230; kPa
